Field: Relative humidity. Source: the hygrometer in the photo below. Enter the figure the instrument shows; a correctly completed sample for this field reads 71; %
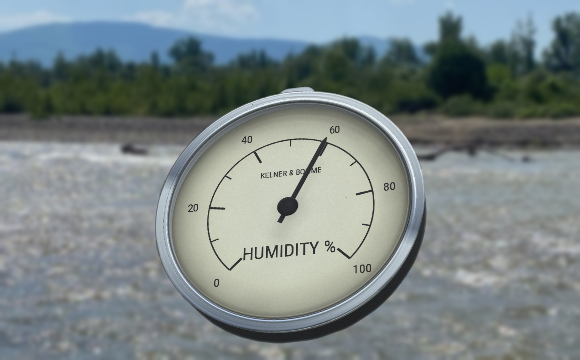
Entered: 60; %
